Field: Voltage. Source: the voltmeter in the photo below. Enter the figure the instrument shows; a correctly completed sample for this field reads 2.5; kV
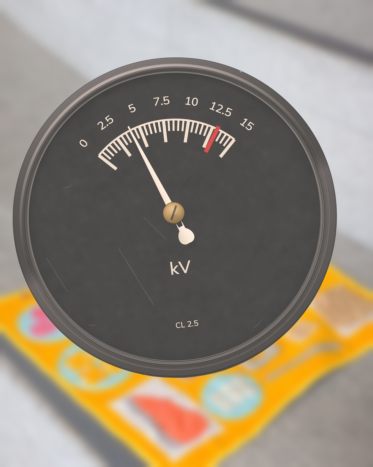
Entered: 4; kV
